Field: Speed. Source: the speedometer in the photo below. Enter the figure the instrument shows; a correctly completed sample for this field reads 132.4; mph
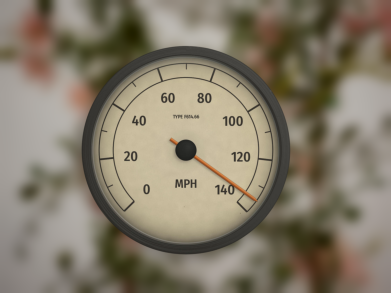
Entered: 135; mph
